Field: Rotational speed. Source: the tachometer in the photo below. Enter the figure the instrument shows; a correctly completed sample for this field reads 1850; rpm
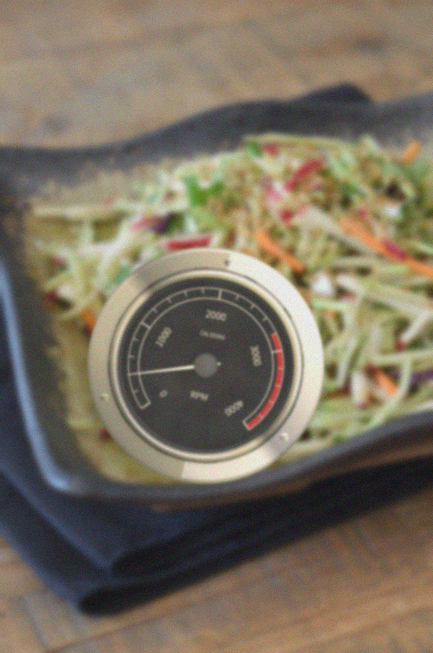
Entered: 400; rpm
